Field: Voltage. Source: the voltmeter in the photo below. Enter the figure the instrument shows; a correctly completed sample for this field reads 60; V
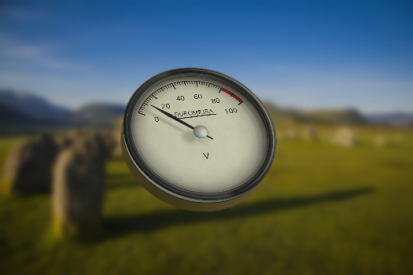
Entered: 10; V
